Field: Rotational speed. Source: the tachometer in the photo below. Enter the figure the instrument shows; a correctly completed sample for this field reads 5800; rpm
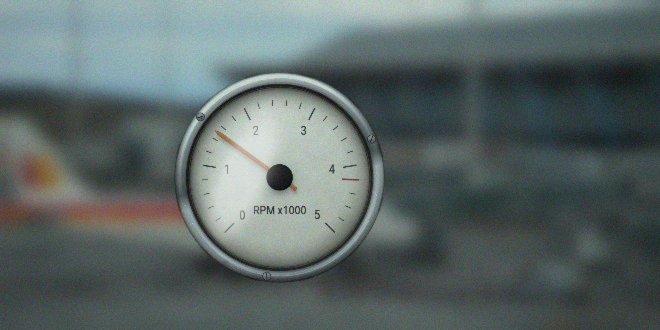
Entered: 1500; rpm
